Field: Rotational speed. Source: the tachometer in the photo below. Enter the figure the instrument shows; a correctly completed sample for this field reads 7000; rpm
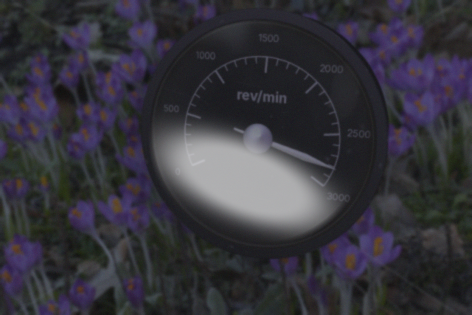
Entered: 2800; rpm
